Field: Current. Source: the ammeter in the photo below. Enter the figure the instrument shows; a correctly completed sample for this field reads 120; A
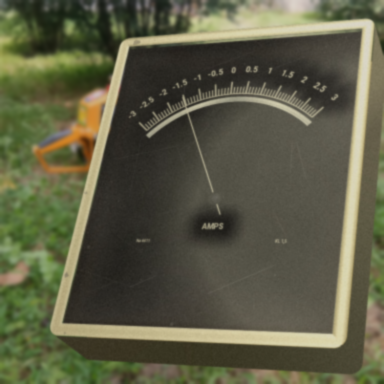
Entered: -1.5; A
